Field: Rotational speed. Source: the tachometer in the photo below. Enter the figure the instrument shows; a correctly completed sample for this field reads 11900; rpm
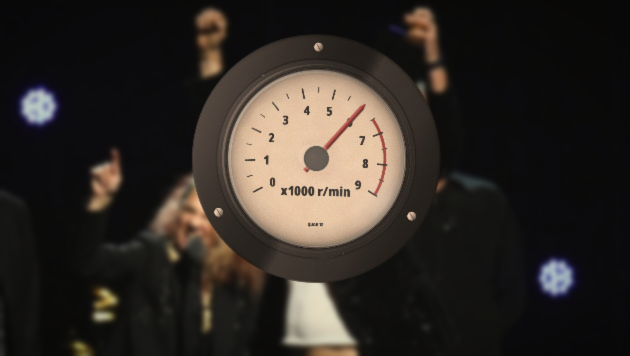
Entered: 6000; rpm
